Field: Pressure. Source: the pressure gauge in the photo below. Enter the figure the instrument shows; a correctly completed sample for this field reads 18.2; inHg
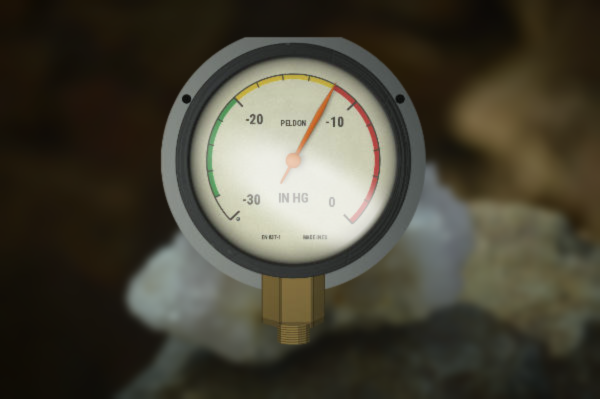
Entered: -12; inHg
